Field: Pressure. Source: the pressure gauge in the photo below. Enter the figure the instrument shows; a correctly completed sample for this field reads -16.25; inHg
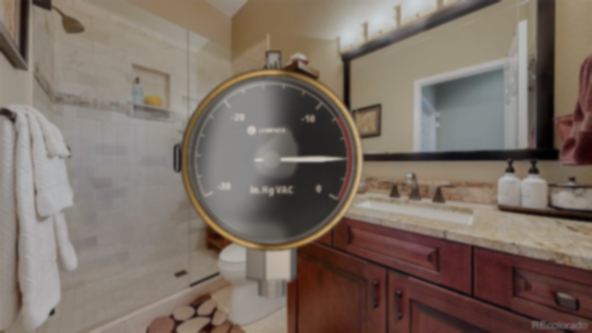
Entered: -4; inHg
